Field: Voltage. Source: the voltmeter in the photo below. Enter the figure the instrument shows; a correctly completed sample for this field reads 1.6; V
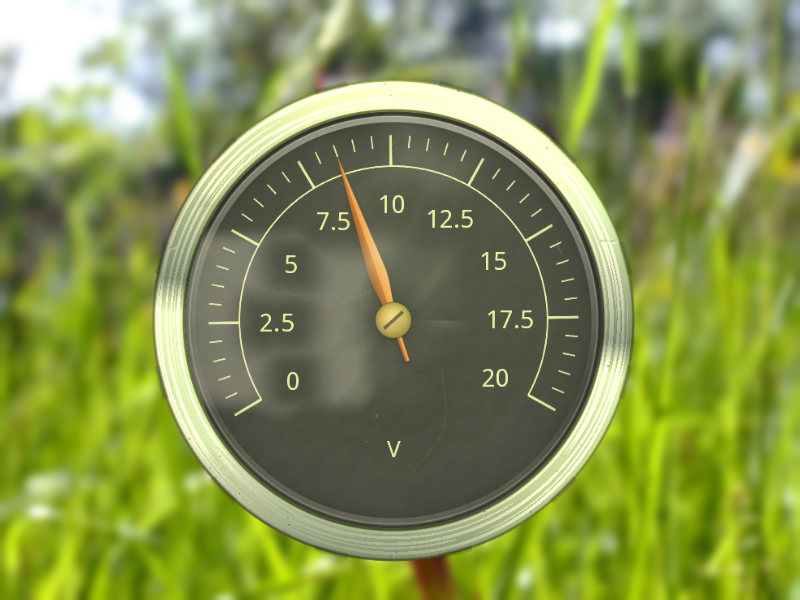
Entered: 8.5; V
